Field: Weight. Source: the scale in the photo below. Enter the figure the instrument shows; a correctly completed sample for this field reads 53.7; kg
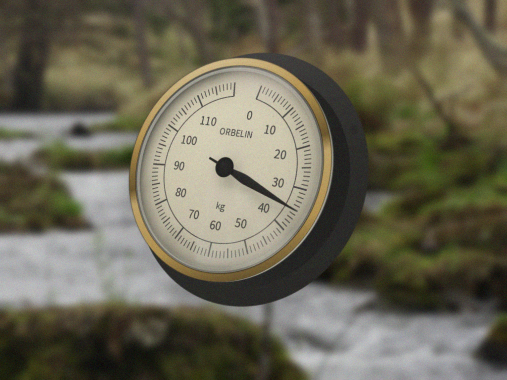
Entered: 35; kg
